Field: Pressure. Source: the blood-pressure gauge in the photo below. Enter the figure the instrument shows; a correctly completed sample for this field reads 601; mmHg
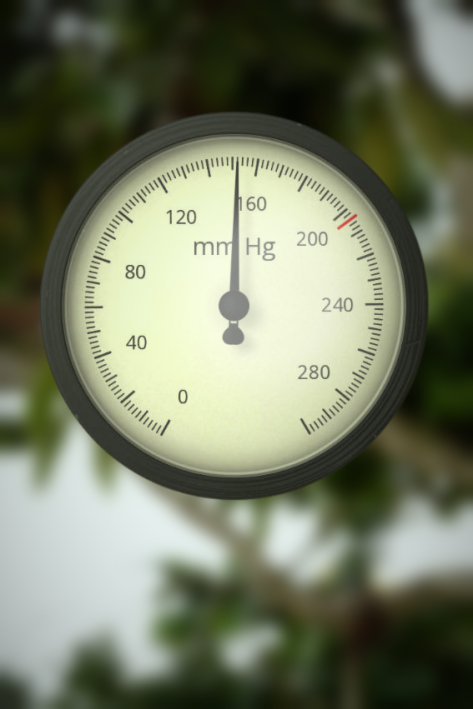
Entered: 152; mmHg
